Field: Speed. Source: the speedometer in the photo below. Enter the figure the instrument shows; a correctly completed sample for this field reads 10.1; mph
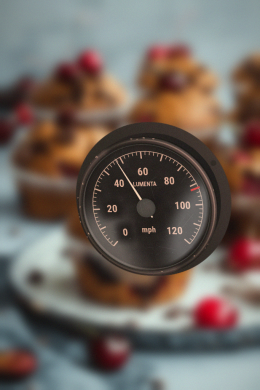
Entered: 48; mph
